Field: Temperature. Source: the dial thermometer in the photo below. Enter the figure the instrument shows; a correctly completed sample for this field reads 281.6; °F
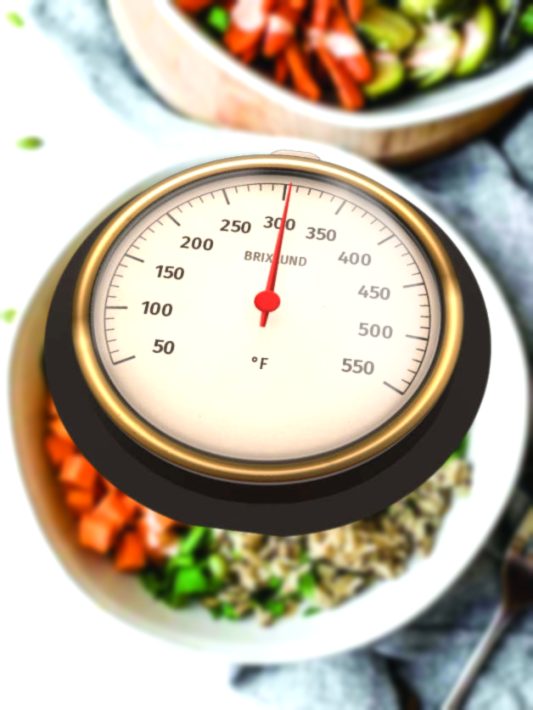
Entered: 305; °F
